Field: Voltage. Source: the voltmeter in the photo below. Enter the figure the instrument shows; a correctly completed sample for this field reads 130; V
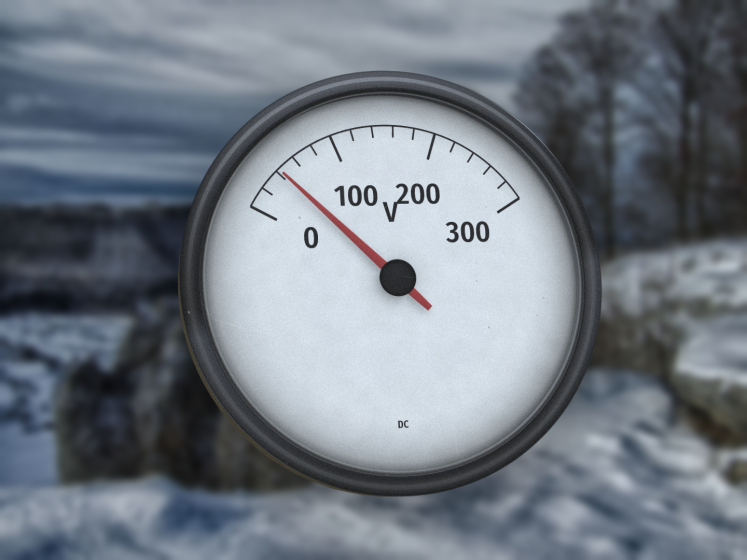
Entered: 40; V
